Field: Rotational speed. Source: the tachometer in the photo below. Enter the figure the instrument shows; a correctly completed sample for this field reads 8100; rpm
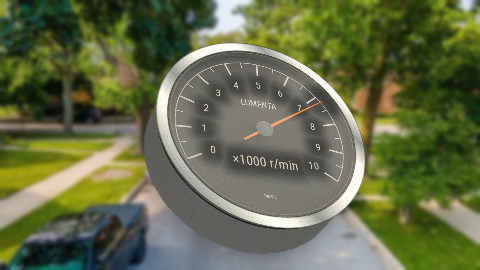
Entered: 7250; rpm
